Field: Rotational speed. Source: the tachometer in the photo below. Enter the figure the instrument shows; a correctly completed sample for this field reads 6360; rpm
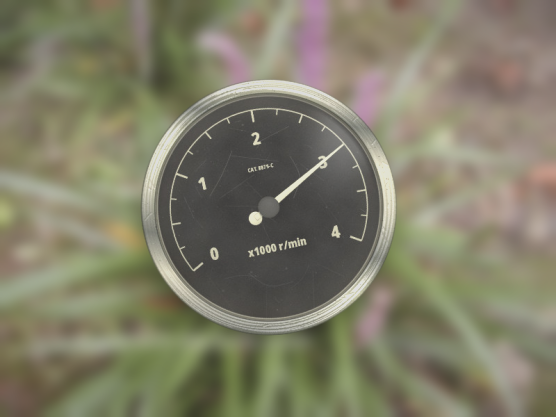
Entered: 3000; rpm
